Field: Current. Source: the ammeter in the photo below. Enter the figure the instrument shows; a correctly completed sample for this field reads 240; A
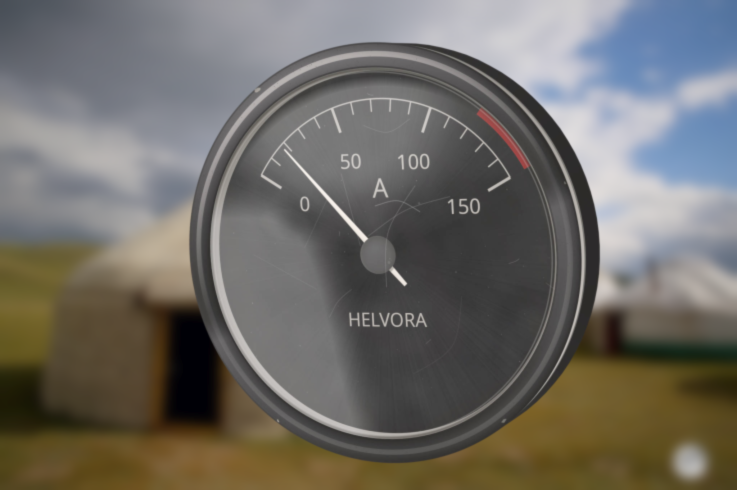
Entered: 20; A
